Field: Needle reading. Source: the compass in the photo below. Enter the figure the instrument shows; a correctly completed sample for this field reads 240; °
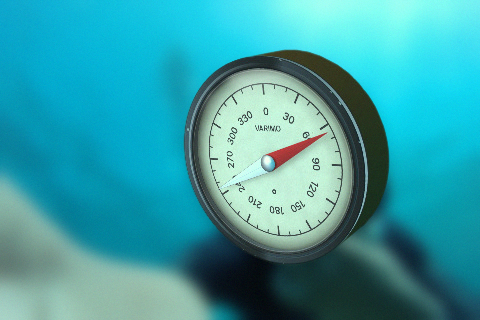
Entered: 65; °
